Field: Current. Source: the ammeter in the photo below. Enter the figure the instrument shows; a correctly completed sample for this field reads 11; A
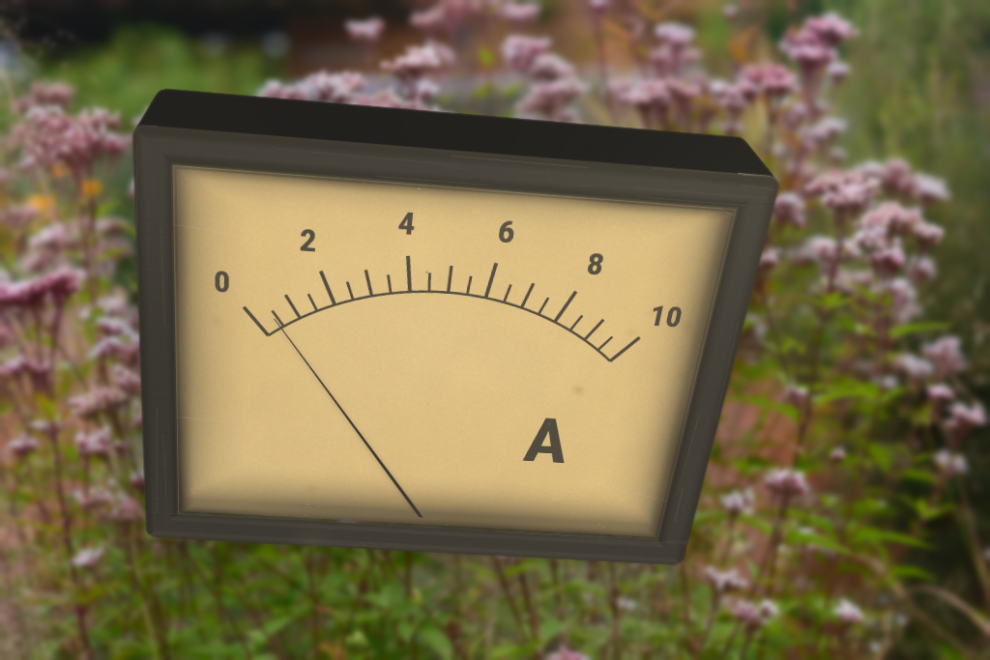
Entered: 0.5; A
